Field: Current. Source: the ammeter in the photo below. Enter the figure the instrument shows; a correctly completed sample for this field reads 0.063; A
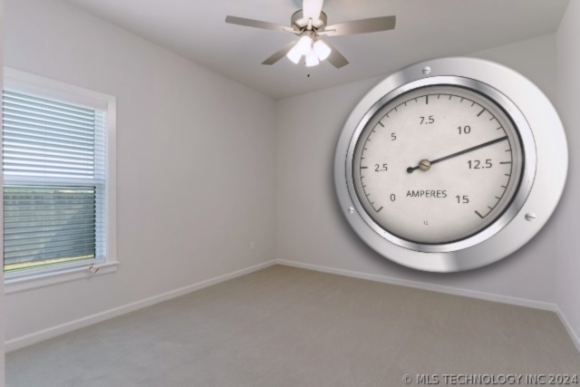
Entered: 11.5; A
